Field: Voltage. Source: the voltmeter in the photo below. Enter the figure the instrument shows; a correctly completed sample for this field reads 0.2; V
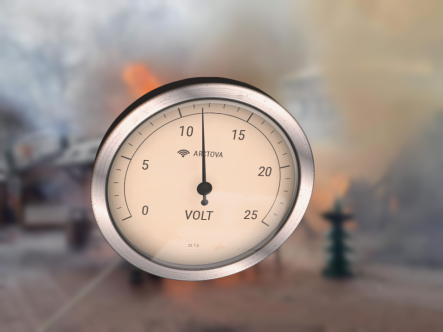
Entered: 11.5; V
